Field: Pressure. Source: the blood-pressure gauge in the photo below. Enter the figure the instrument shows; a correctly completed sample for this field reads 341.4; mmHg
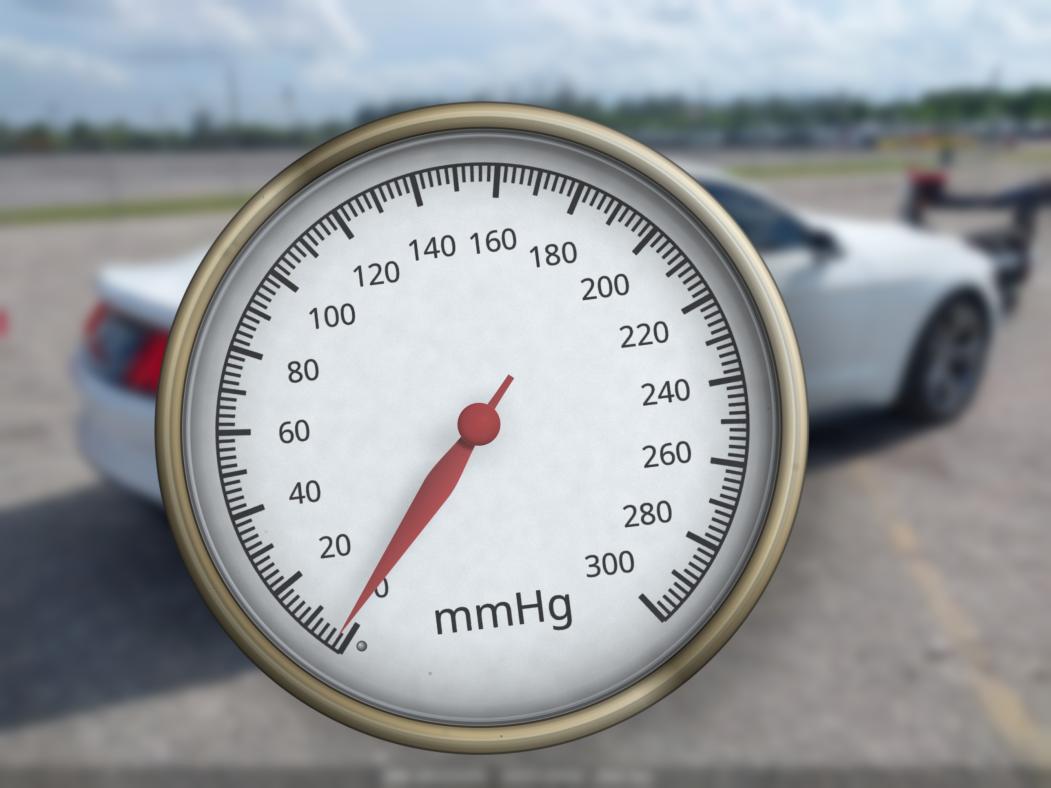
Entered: 2; mmHg
